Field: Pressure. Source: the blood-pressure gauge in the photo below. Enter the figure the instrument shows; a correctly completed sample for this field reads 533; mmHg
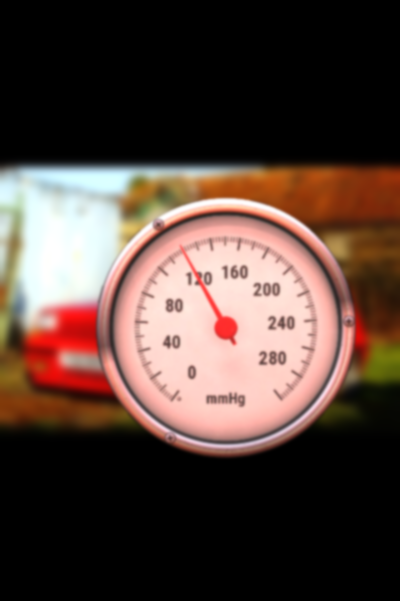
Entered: 120; mmHg
